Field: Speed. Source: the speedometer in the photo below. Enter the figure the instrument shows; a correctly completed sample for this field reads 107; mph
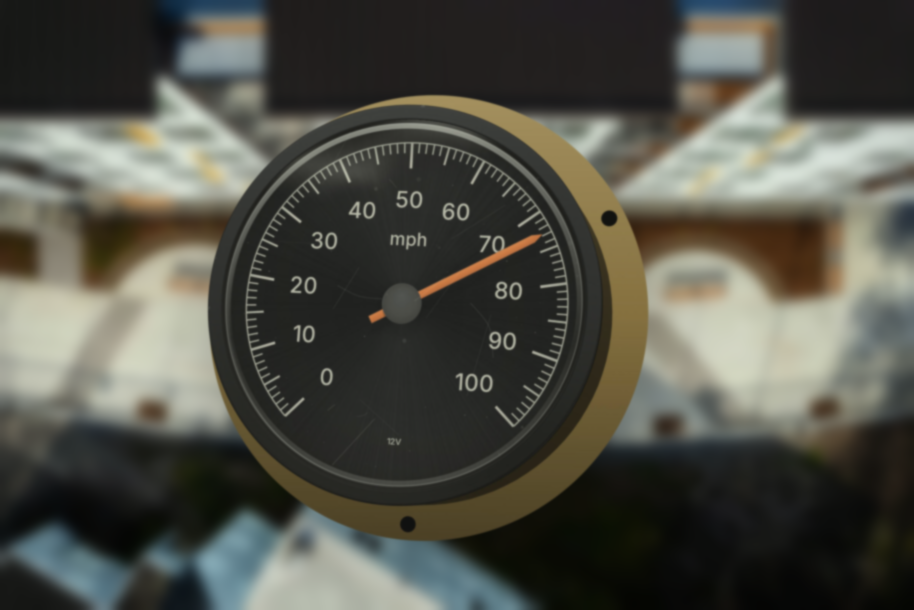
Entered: 73; mph
